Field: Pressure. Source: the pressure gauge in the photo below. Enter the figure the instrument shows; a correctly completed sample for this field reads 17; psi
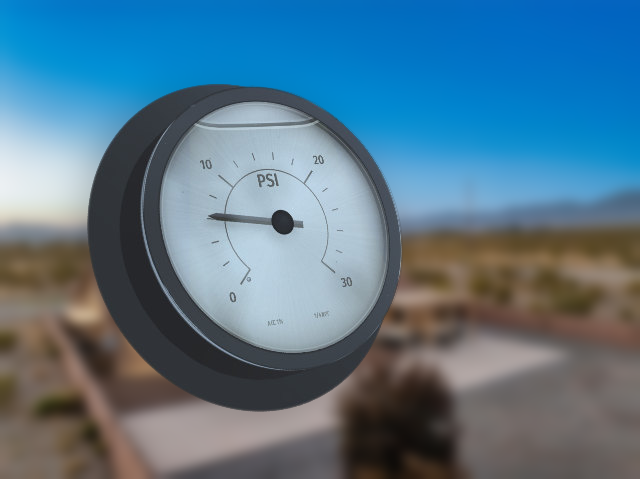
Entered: 6; psi
